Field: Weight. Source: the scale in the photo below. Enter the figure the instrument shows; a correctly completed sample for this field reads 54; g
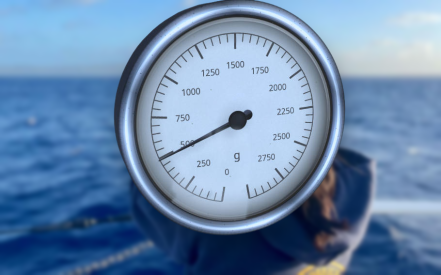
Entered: 500; g
